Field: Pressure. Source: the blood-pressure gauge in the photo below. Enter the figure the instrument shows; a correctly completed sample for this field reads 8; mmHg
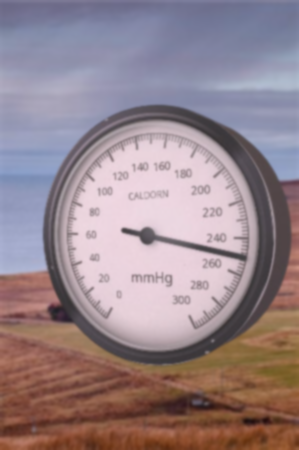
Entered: 250; mmHg
